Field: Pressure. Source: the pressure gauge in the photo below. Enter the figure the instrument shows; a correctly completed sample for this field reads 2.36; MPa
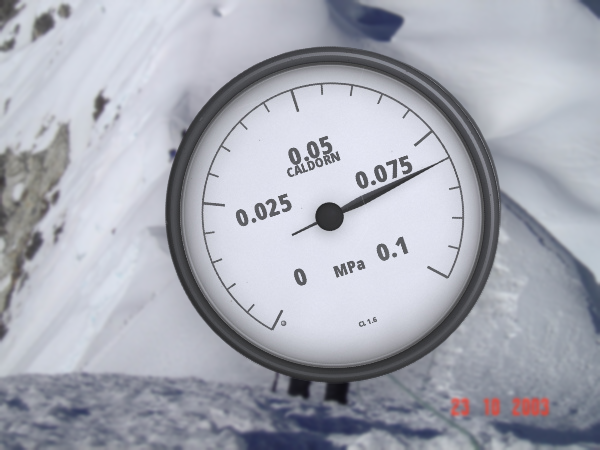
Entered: 0.08; MPa
